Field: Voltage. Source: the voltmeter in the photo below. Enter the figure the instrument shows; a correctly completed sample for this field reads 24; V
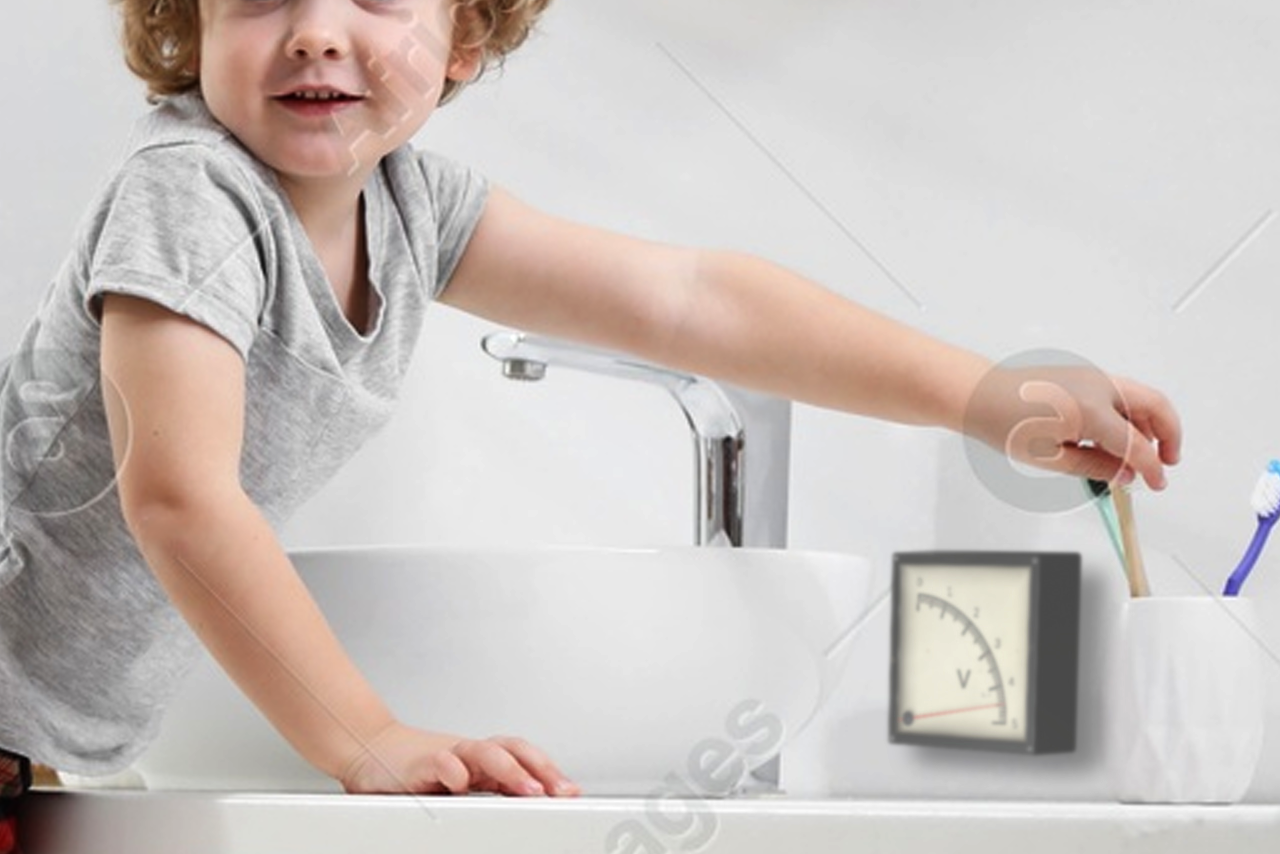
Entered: 4.5; V
